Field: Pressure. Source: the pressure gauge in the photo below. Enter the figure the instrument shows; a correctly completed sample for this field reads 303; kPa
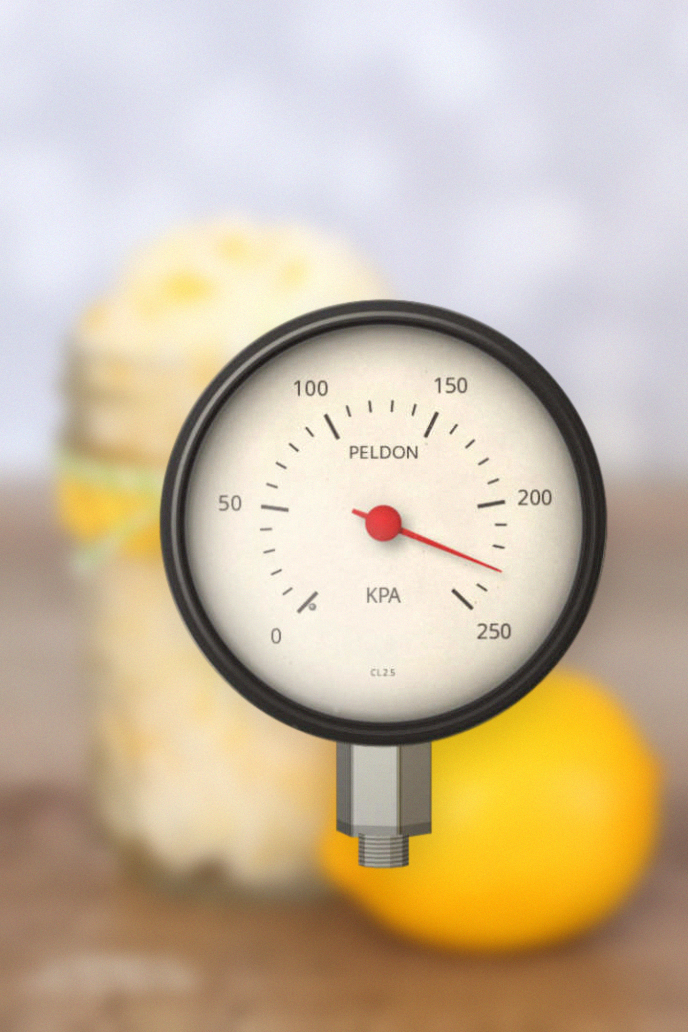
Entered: 230; kPa
